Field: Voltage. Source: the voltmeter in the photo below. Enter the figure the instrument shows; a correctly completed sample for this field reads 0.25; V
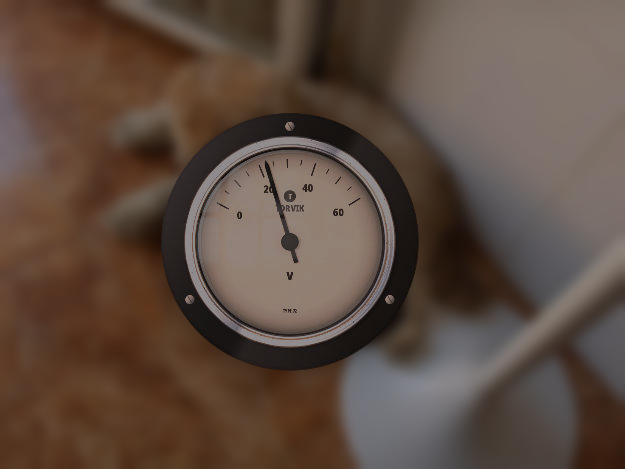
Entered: 22.5; V
